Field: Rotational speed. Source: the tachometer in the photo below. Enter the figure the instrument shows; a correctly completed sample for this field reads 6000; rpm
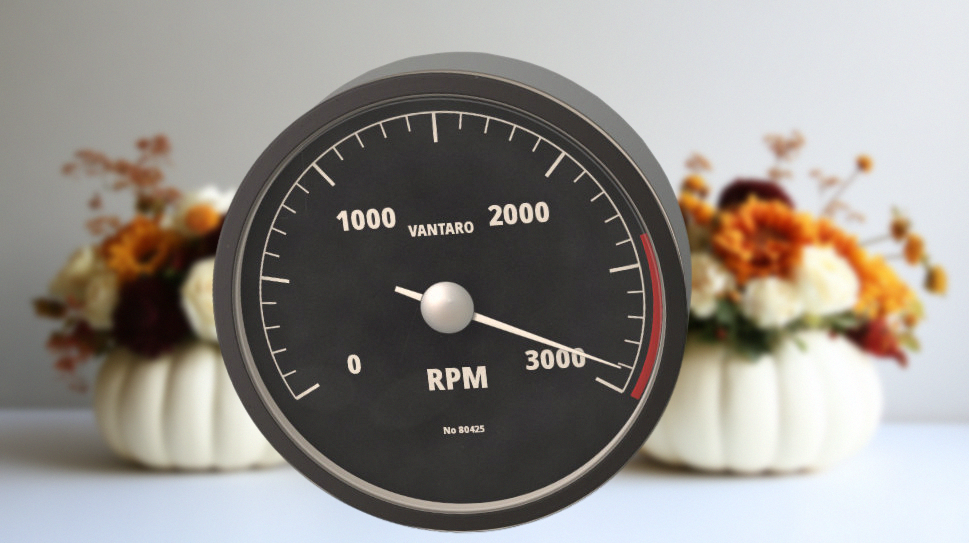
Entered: 2900; rpm
